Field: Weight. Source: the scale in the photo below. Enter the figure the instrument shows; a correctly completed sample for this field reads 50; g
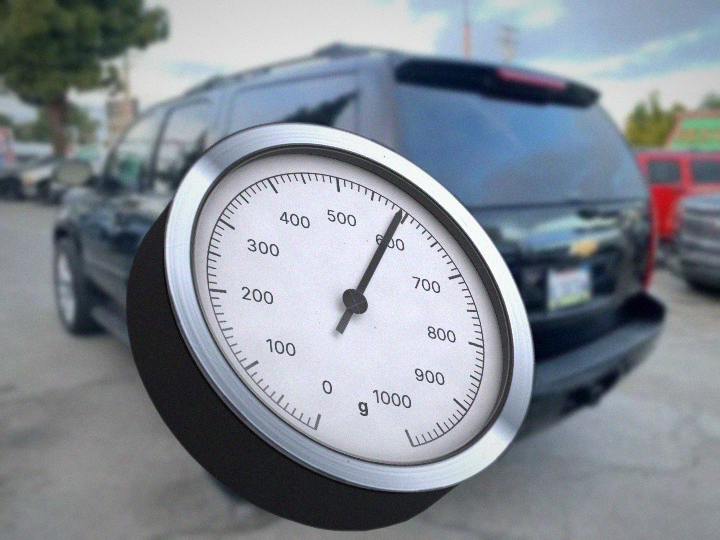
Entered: 590; g
